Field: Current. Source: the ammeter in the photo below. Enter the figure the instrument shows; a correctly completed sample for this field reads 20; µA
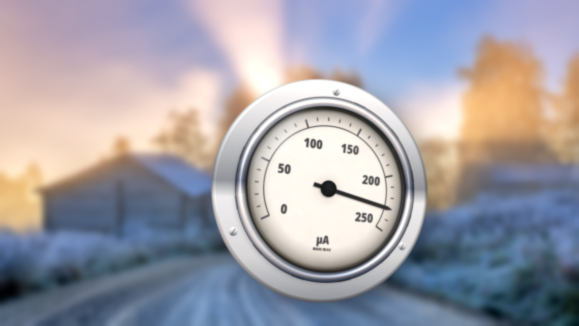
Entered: 230; µA
